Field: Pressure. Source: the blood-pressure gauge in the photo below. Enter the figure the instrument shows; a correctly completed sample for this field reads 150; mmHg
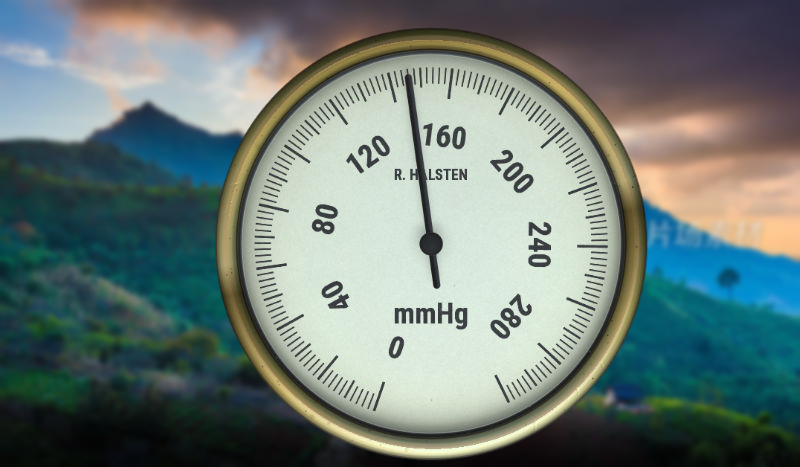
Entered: 146; mmHg
